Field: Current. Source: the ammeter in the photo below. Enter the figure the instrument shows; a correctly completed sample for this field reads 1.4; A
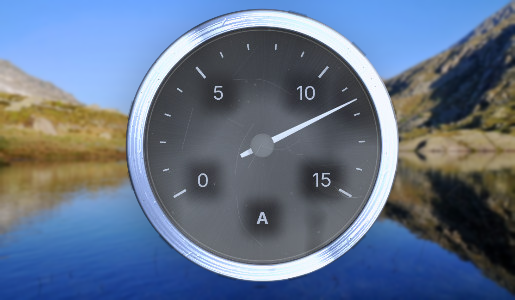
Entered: 11.5; A
